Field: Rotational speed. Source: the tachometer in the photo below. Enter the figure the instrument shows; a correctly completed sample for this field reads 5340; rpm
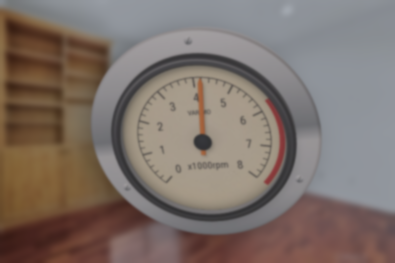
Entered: 4200; rpm
